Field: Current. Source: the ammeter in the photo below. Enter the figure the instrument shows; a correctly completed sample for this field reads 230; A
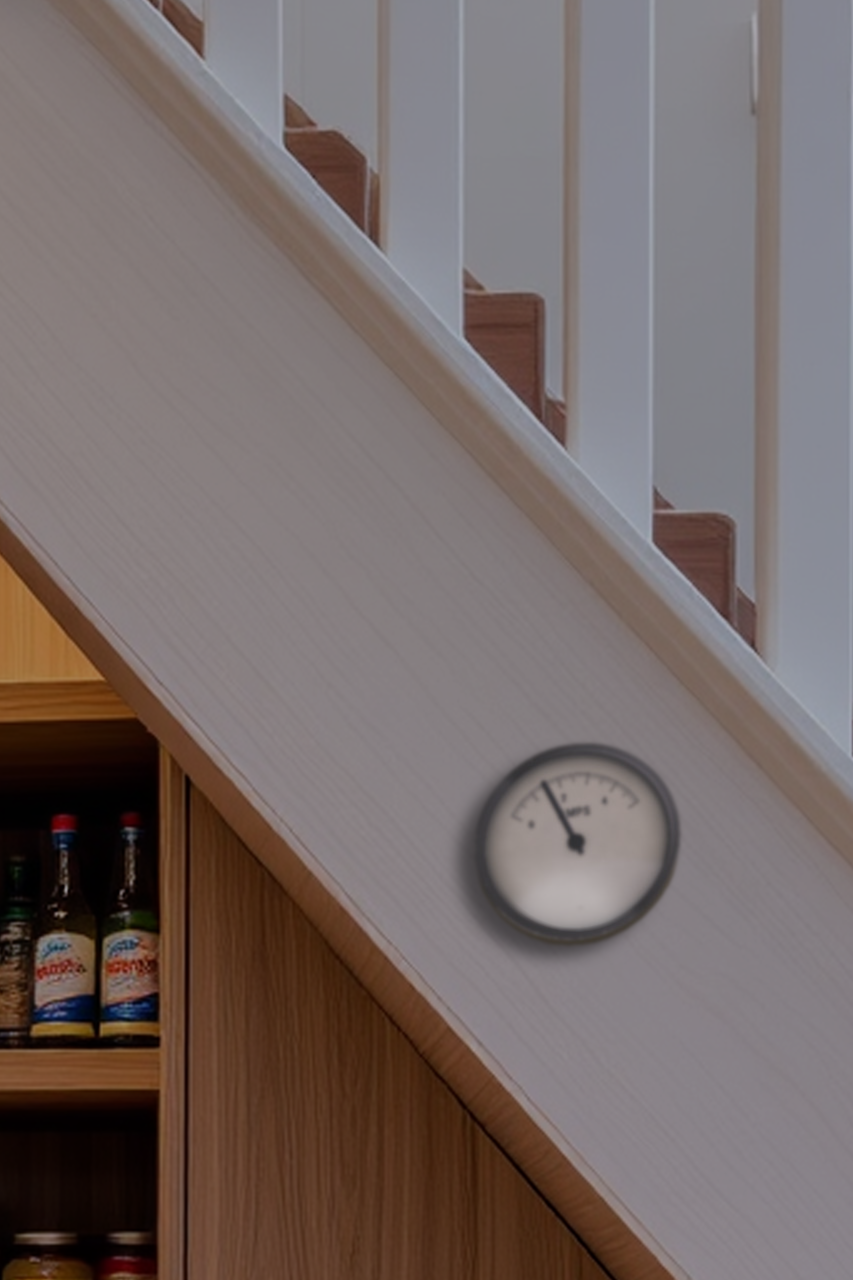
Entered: 1.5; A
